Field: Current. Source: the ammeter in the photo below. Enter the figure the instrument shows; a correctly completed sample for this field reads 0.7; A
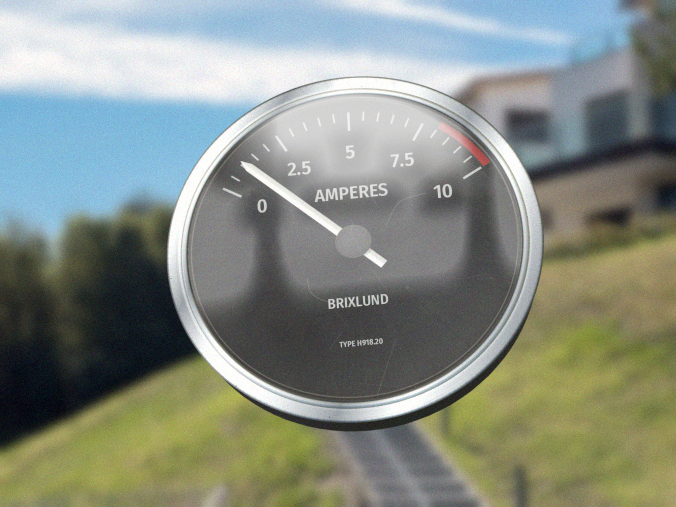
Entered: 1; A
